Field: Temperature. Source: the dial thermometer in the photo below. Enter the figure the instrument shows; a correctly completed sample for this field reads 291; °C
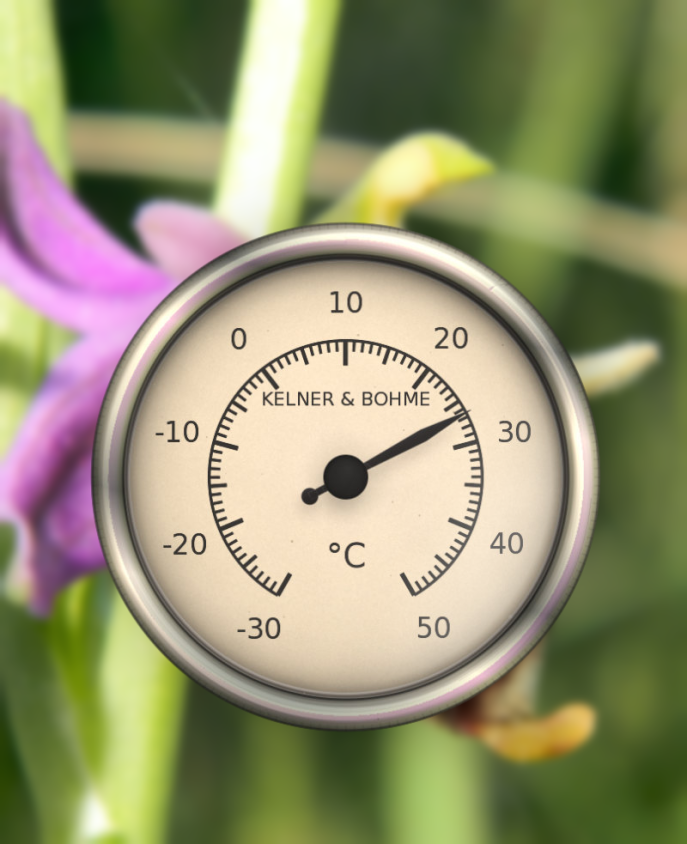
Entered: 26.5; °C
